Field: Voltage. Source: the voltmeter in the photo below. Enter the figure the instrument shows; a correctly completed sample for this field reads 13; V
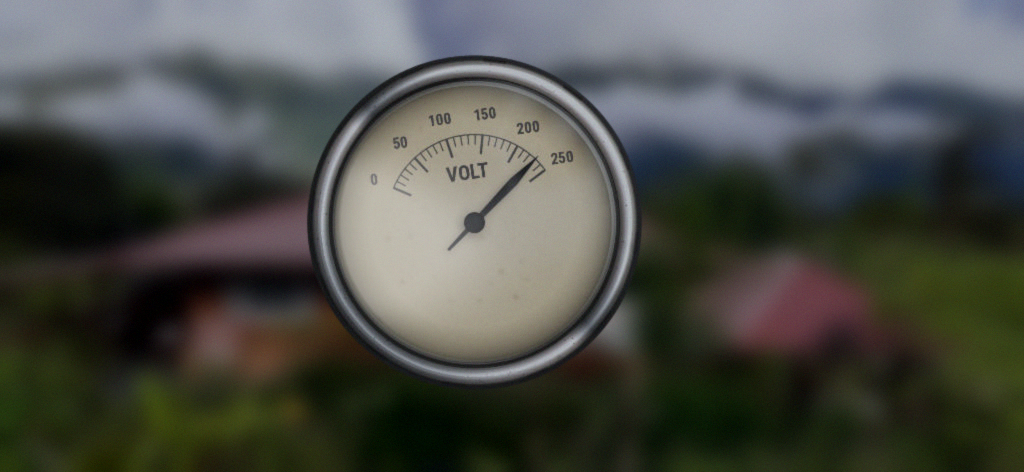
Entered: 230; V
